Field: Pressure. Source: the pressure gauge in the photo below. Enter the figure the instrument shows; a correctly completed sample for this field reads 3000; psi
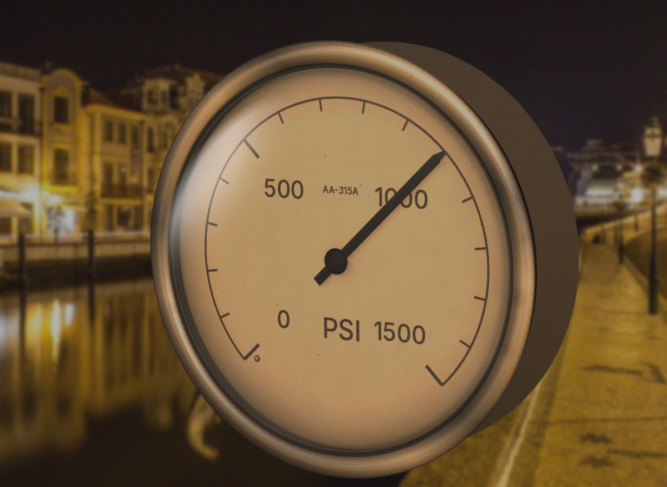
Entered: 1000; psi
